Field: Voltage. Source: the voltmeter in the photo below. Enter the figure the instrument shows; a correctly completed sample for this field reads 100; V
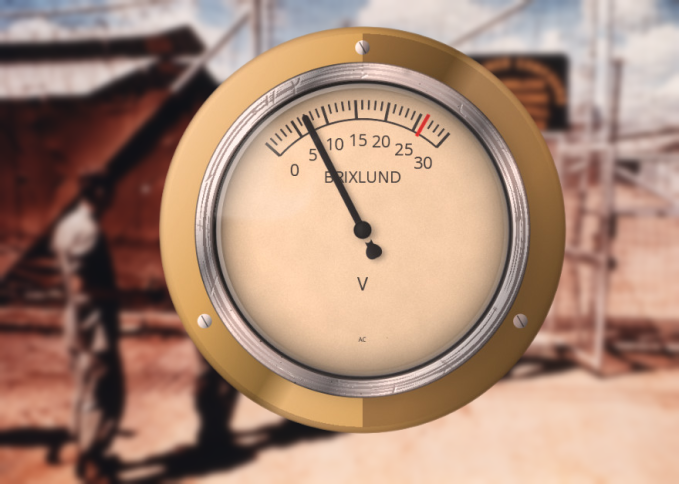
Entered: 7; V
